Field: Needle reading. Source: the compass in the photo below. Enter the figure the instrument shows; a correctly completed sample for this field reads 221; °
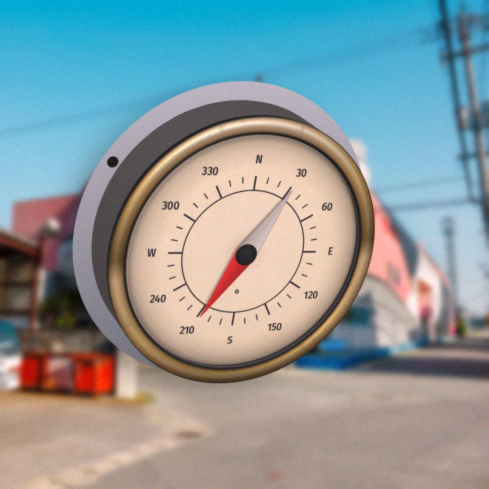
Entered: 210; °
